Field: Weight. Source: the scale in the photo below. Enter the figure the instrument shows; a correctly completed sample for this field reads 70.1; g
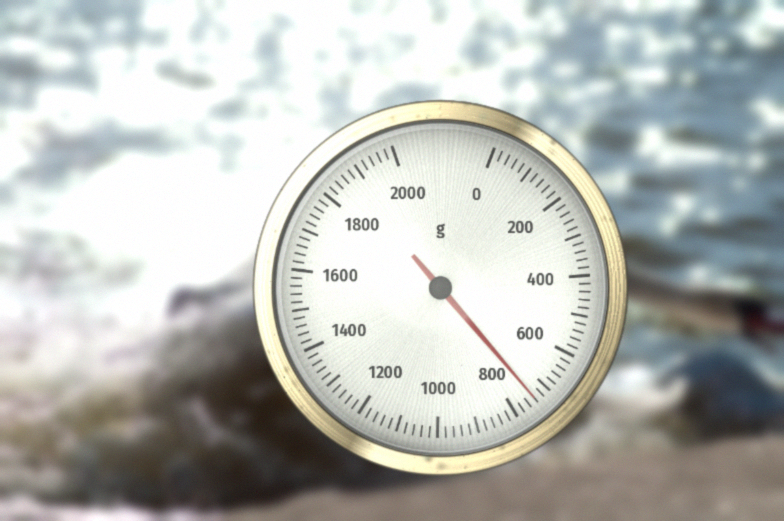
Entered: 740; g
